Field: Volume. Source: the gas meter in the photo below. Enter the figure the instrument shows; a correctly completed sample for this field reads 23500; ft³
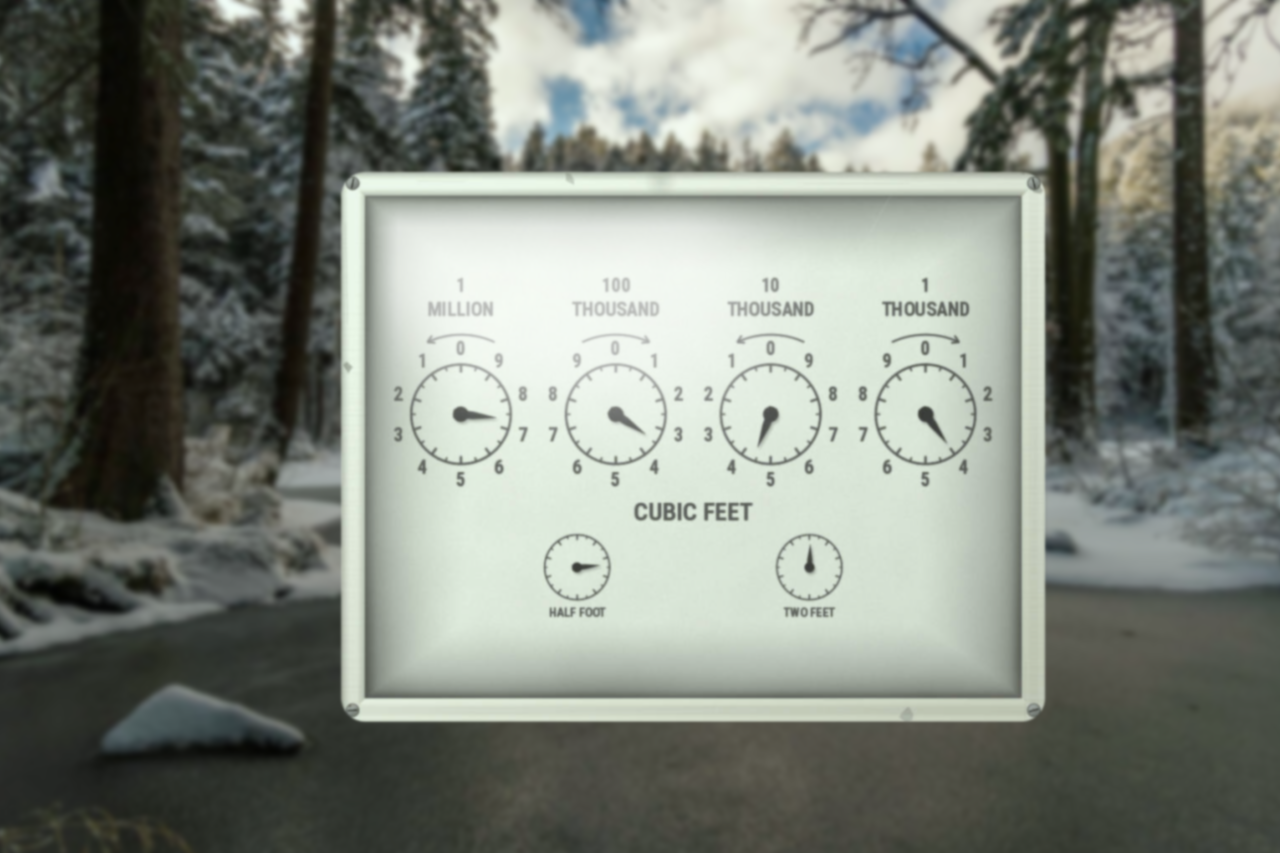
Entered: 734400; ft³
